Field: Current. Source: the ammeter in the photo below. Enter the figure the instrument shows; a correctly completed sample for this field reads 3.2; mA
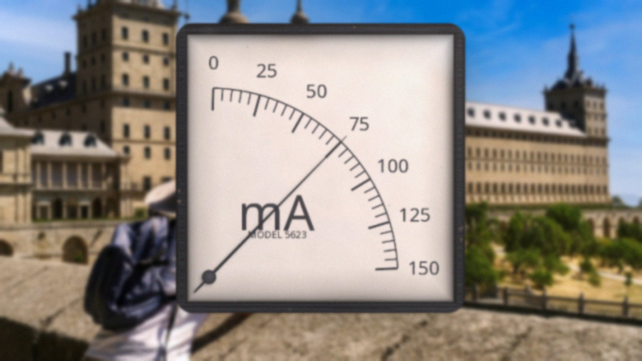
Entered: 75; mA
